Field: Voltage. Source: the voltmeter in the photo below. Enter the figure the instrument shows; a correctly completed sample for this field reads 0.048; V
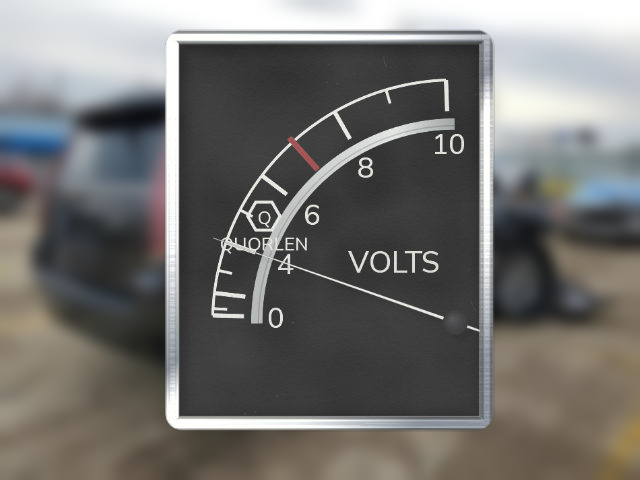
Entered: 4; V
